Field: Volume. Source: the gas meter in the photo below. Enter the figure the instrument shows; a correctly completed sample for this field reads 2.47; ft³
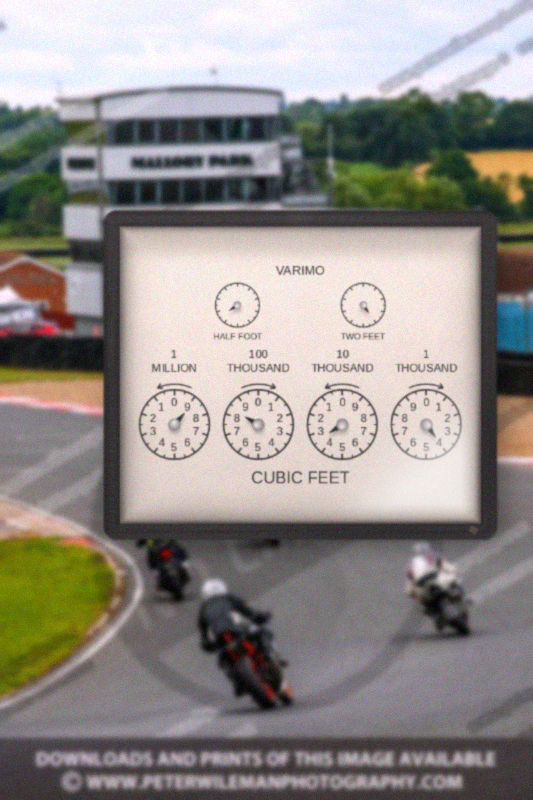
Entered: 883400; ft³
